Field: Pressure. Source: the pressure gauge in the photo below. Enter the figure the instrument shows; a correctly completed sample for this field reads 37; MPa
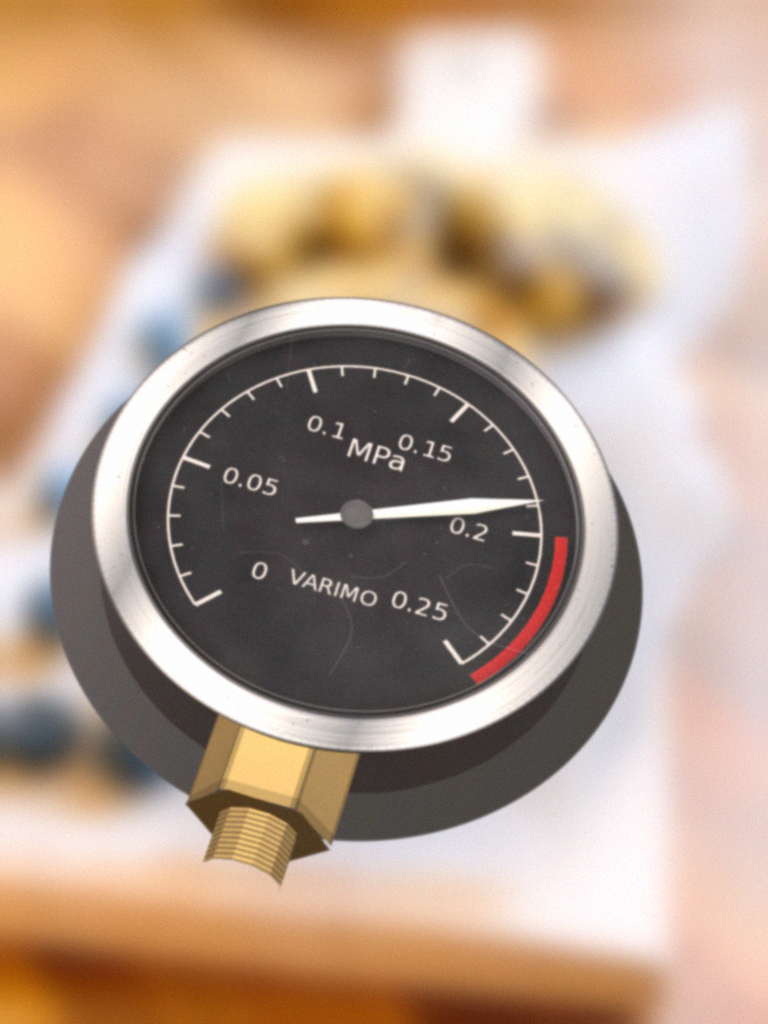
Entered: 0.19; MPa
